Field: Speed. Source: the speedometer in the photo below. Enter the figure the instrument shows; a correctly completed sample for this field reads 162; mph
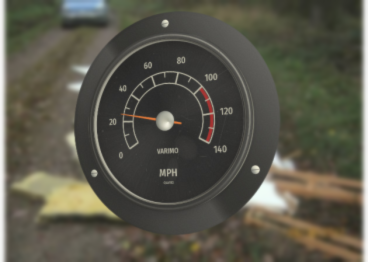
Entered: 25; mph
